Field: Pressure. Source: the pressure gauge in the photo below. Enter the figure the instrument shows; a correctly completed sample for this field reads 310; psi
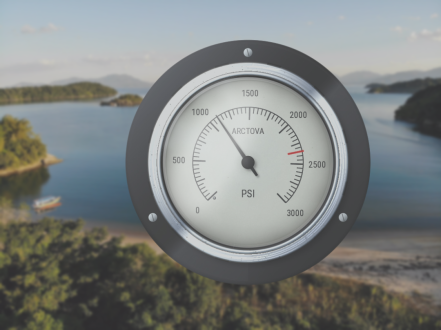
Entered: 1100; psi
